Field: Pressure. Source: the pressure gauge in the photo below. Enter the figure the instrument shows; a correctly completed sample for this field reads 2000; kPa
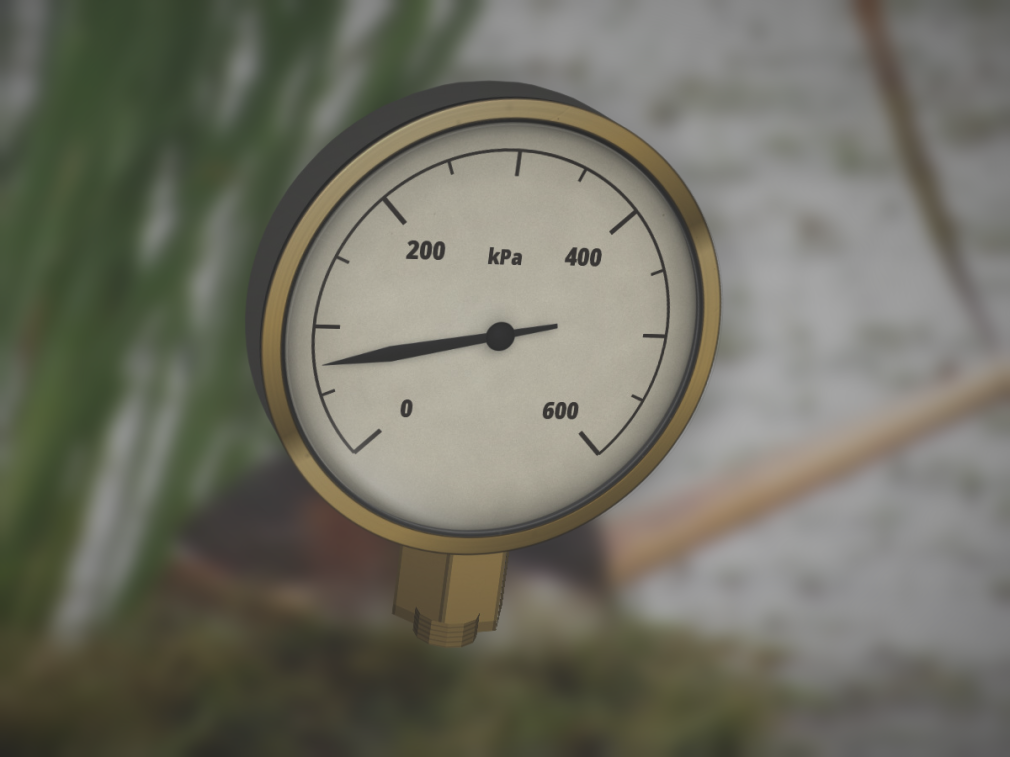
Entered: 75; kPa
